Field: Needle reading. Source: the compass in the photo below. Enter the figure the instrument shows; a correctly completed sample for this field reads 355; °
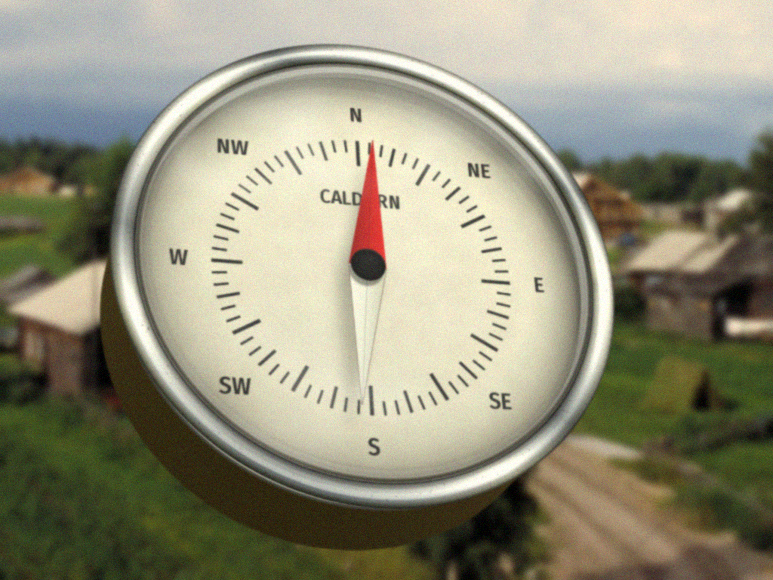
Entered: 5; °
